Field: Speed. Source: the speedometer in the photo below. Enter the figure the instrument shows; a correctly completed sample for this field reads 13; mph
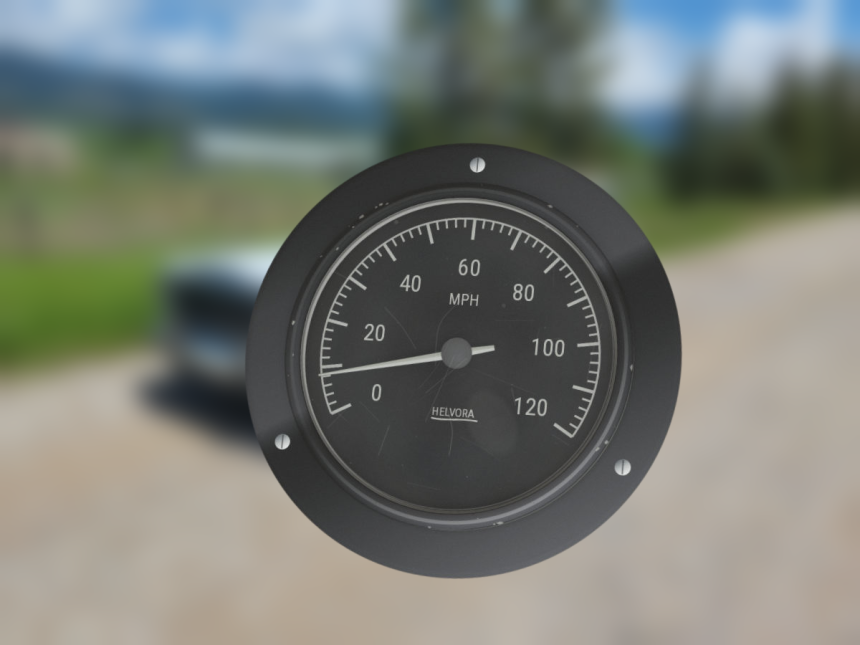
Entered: 8; mph
